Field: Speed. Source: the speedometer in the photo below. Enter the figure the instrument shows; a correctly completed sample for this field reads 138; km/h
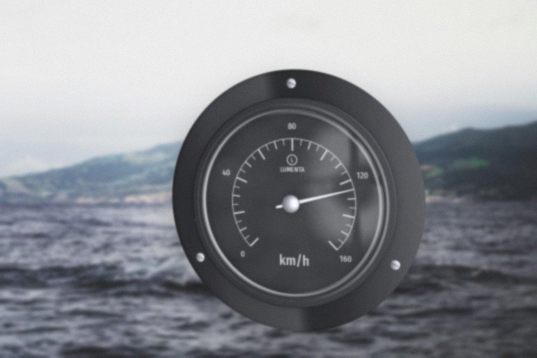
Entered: 125; km/h
